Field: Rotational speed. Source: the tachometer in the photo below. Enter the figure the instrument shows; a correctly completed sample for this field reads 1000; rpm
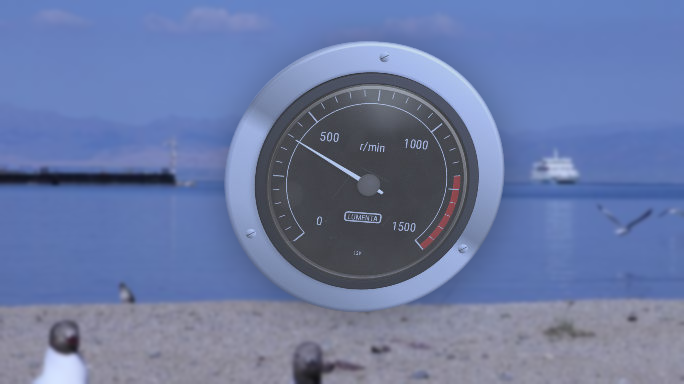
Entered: 400; rpm
